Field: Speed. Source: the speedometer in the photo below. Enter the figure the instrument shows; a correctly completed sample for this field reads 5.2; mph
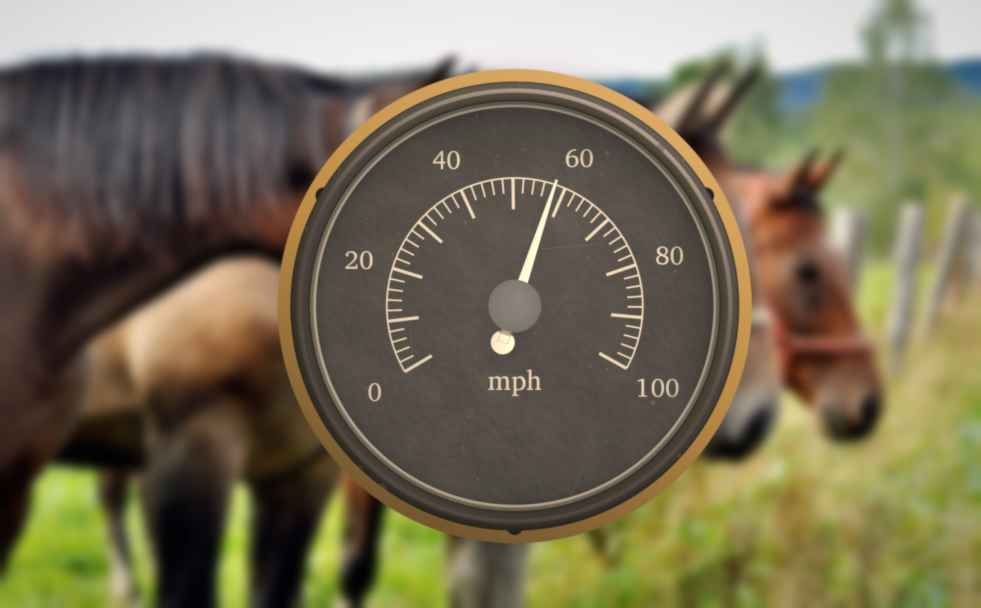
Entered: 58; mph
